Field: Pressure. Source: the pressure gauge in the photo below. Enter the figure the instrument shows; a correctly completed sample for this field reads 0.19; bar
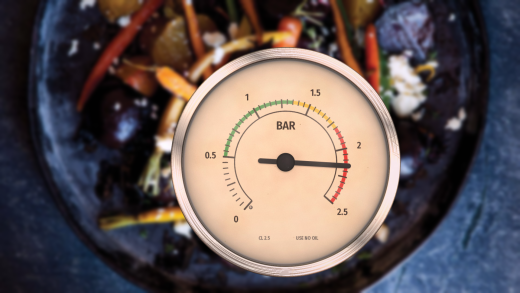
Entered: 2.15; bar
